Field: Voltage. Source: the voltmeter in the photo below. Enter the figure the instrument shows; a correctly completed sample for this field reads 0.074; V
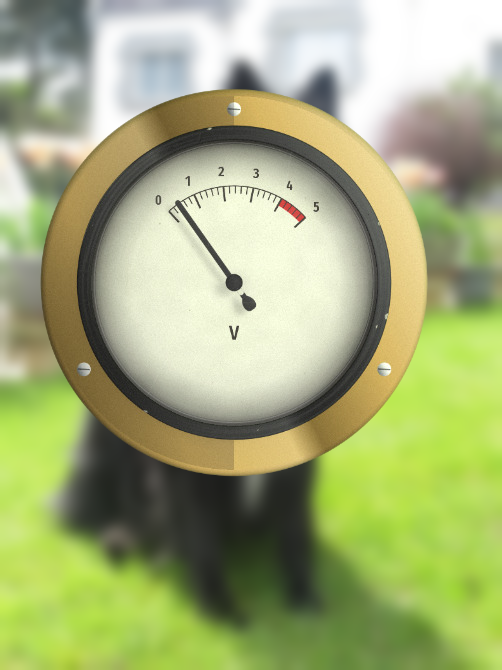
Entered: 0.4; V
